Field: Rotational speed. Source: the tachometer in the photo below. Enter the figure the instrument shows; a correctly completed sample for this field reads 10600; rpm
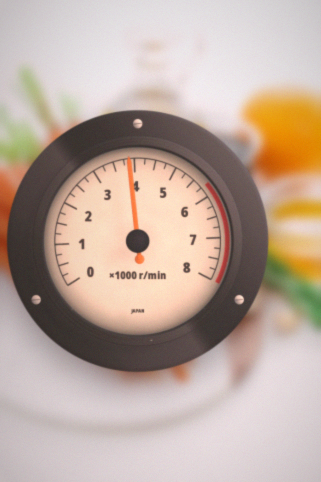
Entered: 3875; rpm
